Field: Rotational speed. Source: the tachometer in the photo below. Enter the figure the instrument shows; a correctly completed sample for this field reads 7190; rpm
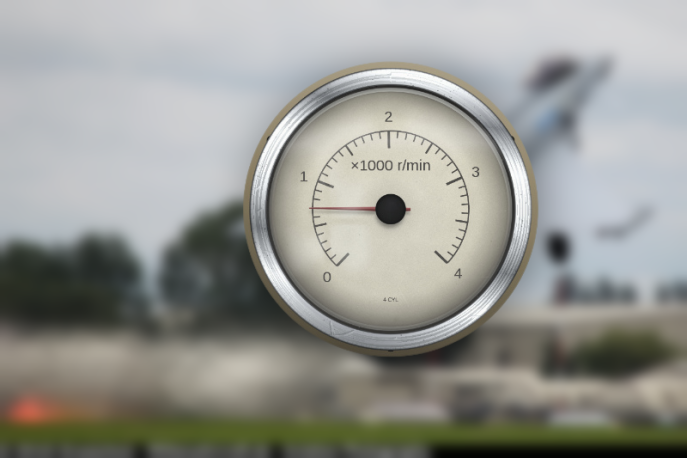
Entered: 700; rpm
